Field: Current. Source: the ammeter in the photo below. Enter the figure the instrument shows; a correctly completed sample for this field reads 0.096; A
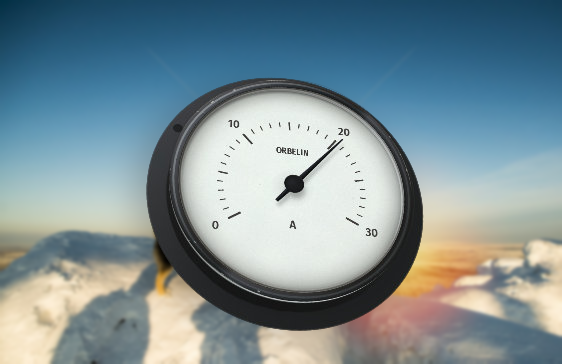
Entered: 20.5; A
